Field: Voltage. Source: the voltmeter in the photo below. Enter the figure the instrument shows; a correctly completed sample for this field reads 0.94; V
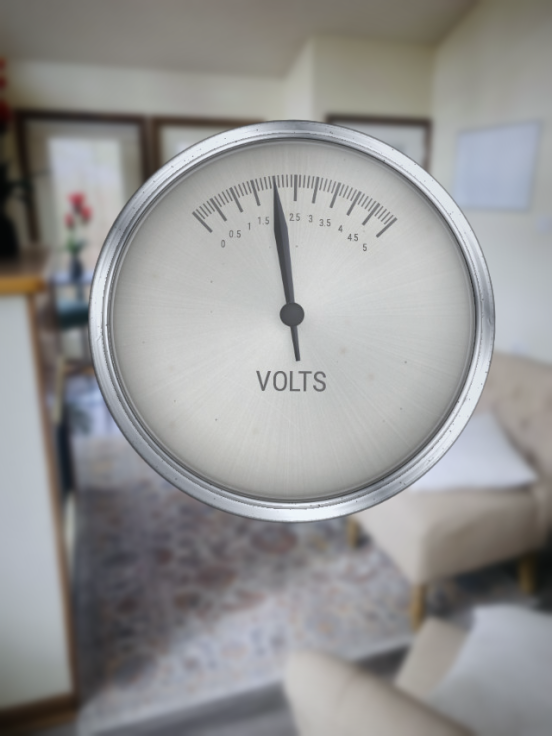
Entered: 2; V
